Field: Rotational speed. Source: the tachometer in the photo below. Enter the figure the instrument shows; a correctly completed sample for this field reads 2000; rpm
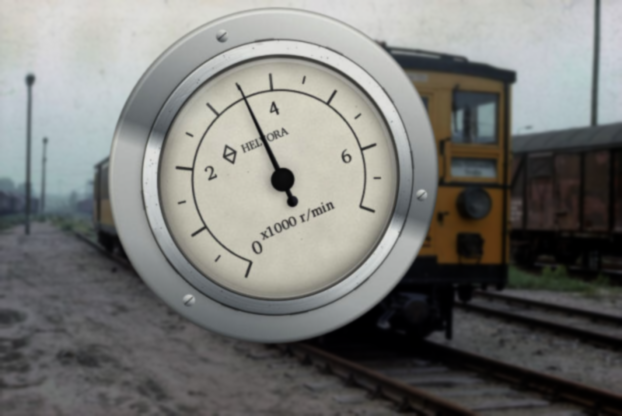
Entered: 3500; rpm
